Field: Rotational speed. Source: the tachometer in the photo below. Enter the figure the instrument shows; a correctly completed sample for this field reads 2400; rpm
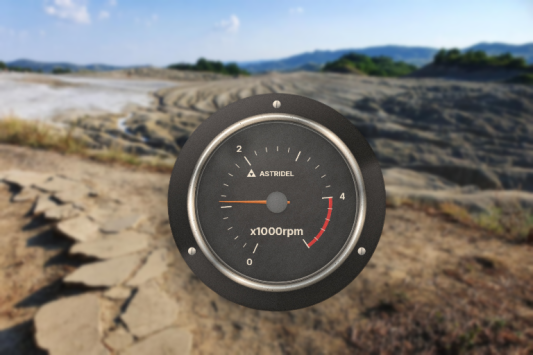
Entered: 1100; rpm
